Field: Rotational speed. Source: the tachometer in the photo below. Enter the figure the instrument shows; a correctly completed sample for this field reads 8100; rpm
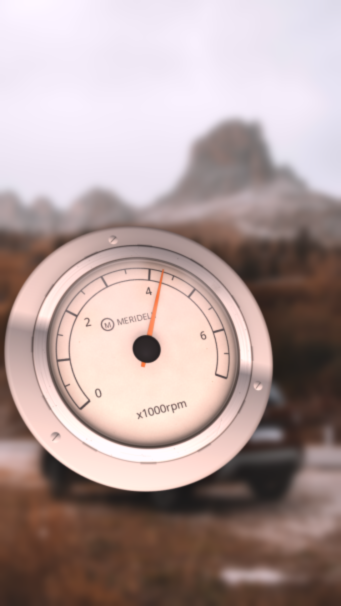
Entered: 4250; rpm
